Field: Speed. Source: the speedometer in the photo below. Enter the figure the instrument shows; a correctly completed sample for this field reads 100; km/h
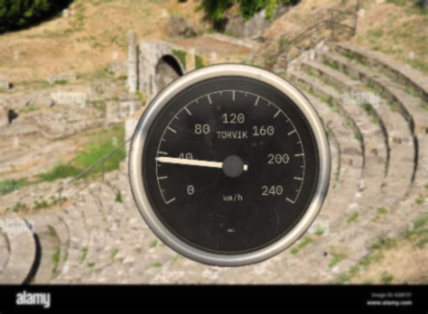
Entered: 35; km/h
